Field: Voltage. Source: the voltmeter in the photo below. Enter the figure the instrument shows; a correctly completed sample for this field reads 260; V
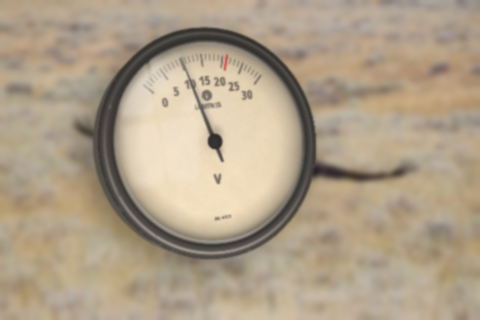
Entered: 10; V
